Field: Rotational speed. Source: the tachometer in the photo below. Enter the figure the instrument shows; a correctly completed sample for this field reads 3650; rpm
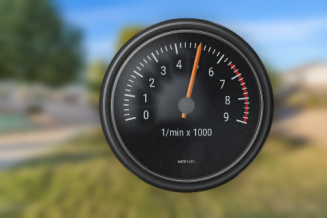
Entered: 5000; rpm
